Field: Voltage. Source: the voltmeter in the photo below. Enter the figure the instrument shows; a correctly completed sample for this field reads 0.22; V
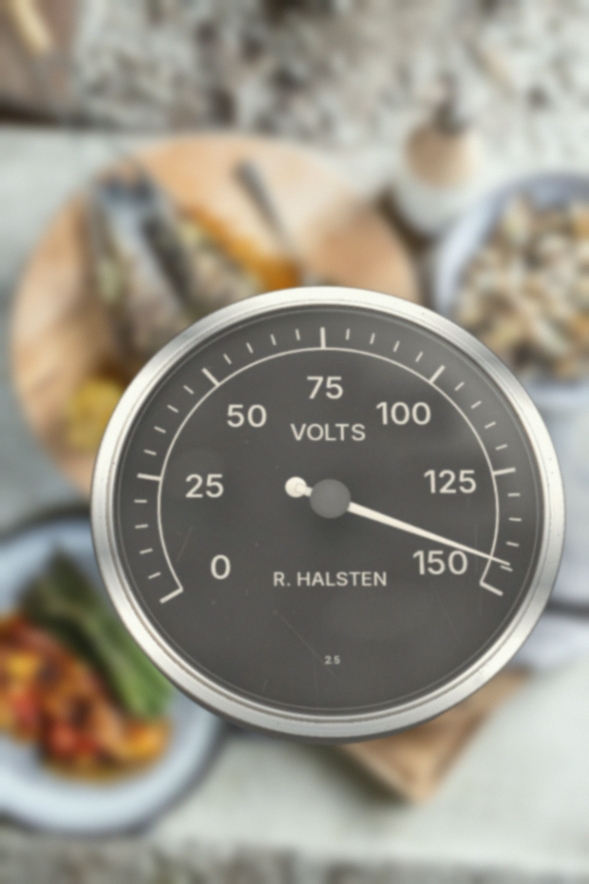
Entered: 145; V
